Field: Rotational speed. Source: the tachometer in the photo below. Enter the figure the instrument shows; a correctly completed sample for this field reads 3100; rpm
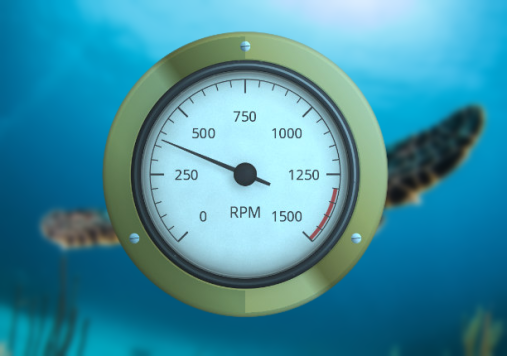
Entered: 375; rpm
